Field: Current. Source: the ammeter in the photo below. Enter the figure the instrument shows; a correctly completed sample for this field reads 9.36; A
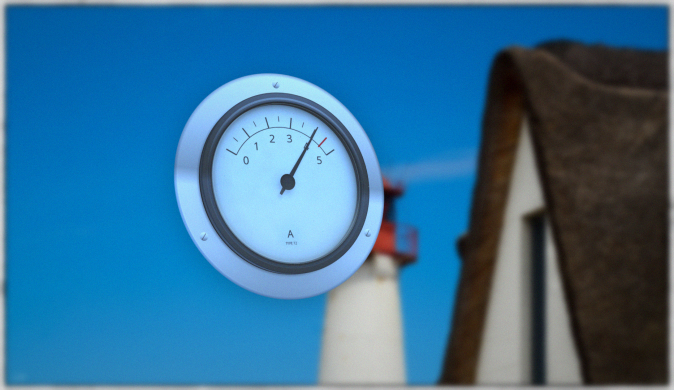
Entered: 4; A
